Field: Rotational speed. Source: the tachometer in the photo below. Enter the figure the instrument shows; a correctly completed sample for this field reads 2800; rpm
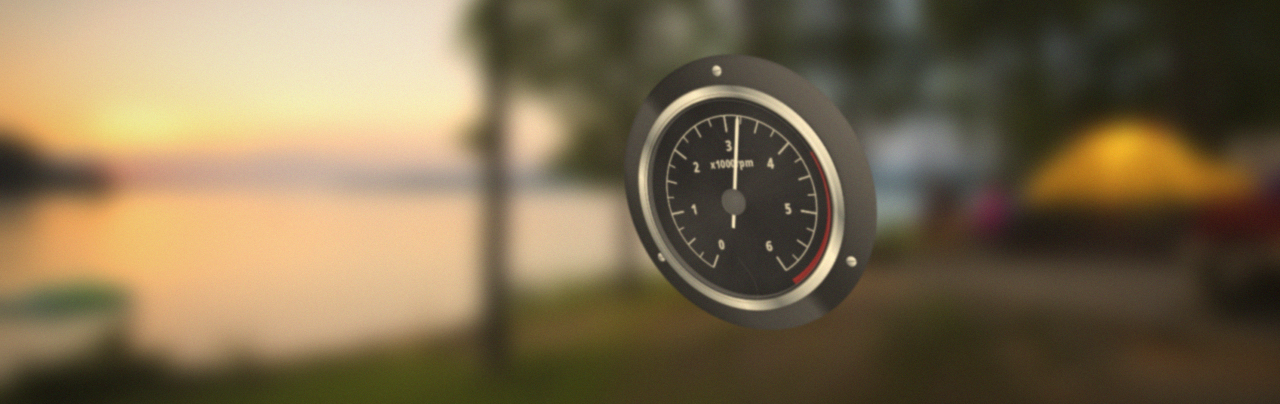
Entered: 3250; rpm
